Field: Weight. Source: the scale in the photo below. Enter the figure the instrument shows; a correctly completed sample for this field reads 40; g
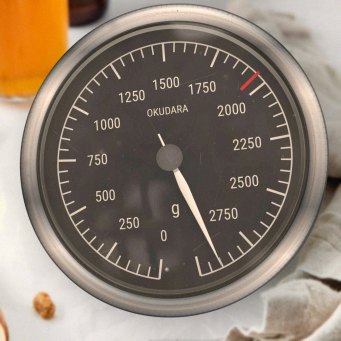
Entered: 2900; g
